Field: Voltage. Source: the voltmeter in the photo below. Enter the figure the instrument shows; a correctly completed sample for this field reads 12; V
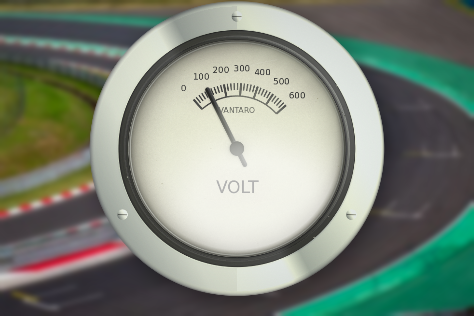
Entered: 100; V
